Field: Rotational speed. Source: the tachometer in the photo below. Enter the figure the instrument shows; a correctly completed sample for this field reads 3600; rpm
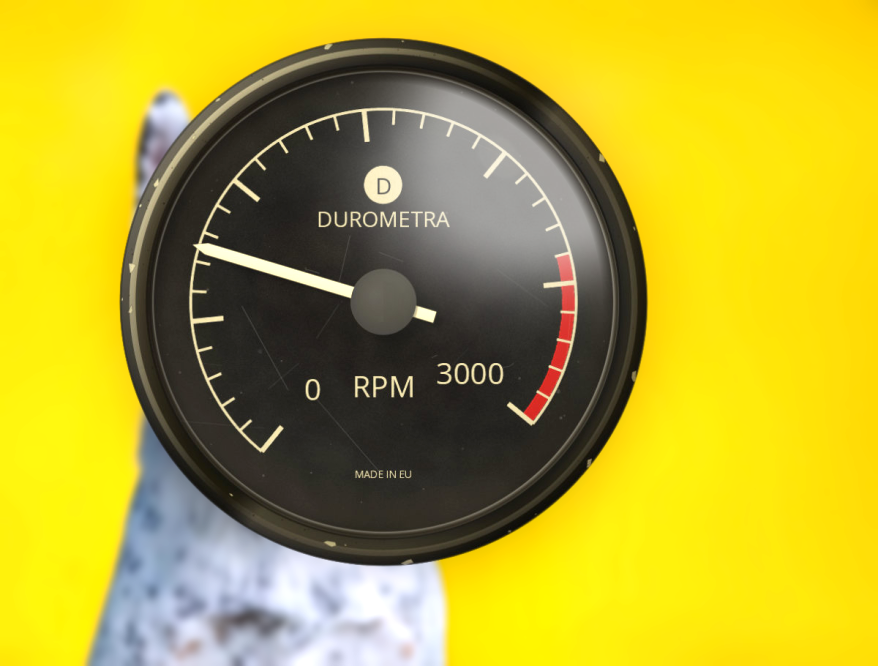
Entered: 750; rpm
